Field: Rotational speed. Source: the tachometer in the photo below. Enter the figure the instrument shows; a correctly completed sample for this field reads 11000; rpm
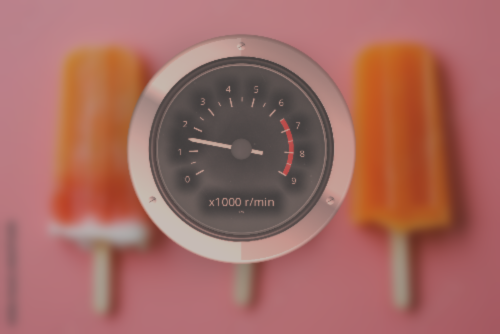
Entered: 1500; rpm
